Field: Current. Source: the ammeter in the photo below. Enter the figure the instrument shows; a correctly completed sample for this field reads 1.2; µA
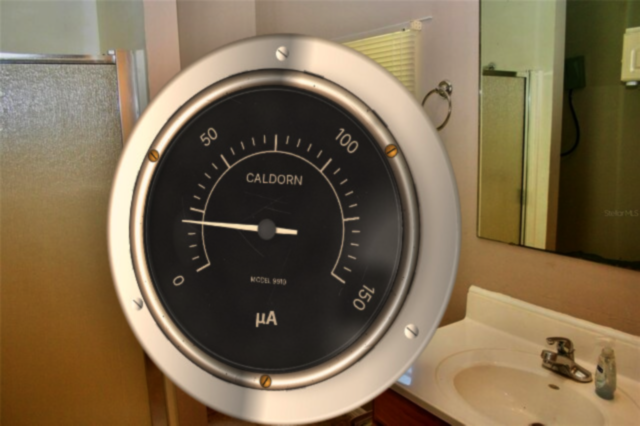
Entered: 20; µA
